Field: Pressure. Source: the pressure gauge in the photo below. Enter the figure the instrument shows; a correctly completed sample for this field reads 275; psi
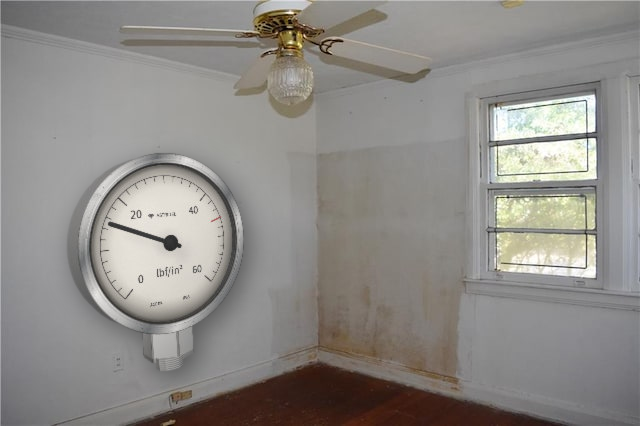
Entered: 15; psi
